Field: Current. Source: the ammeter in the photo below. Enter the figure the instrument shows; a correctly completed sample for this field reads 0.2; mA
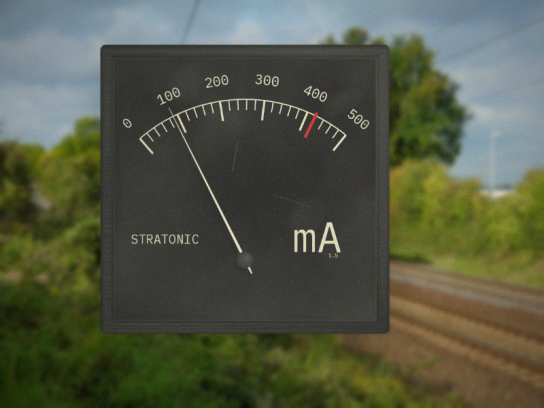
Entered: 90; mA
